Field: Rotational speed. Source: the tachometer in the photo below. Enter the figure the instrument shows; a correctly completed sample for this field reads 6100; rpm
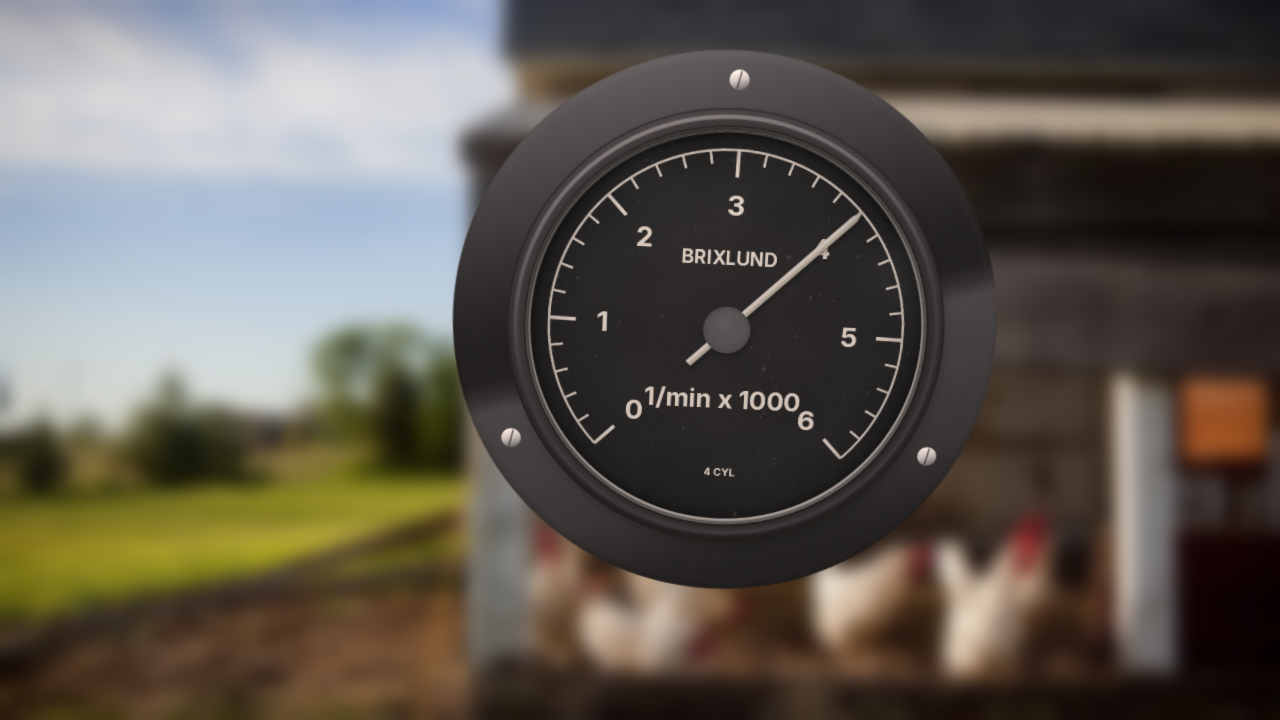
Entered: 4000; rpm
